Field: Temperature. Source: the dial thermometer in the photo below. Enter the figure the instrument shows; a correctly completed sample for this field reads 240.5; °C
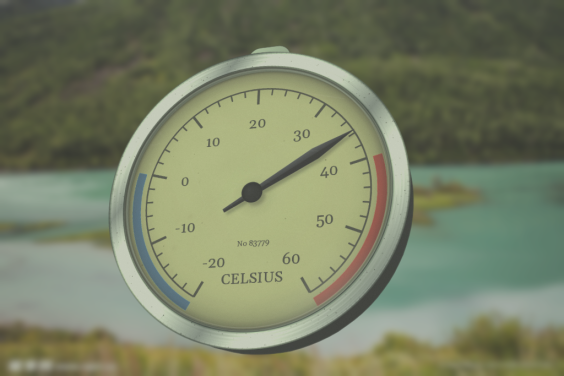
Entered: 36; °C
